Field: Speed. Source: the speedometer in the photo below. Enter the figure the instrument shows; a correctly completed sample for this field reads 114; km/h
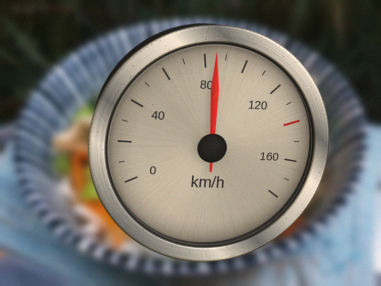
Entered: 85; km/h
